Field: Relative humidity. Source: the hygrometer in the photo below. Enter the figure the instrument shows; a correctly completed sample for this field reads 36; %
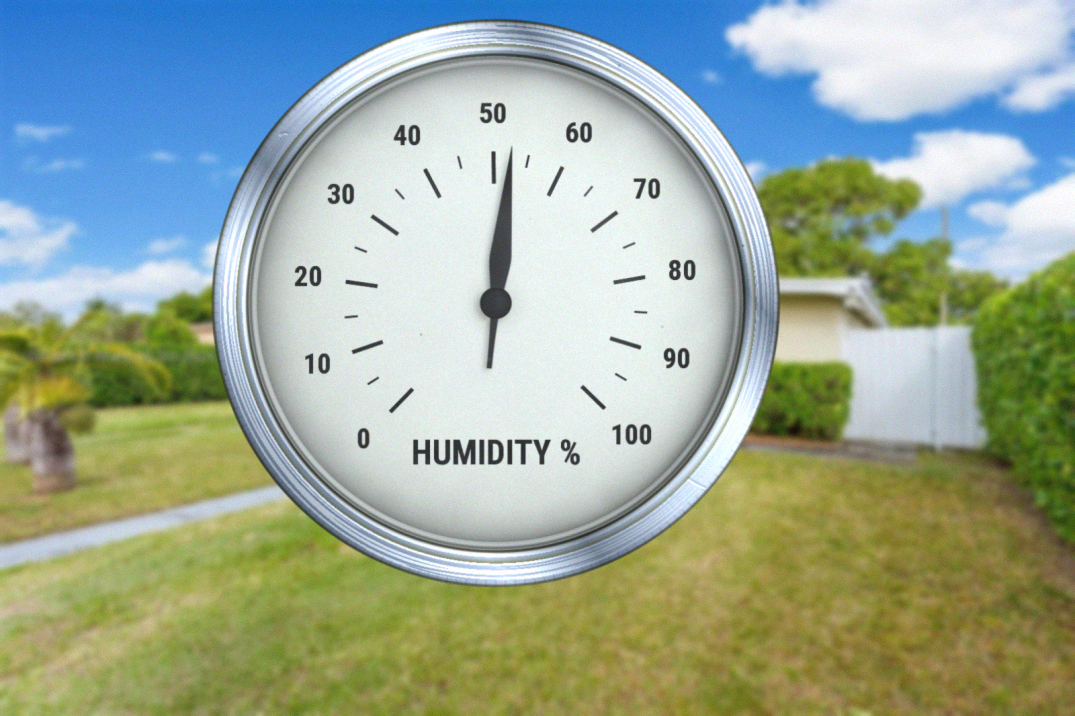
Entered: 52.5; %
